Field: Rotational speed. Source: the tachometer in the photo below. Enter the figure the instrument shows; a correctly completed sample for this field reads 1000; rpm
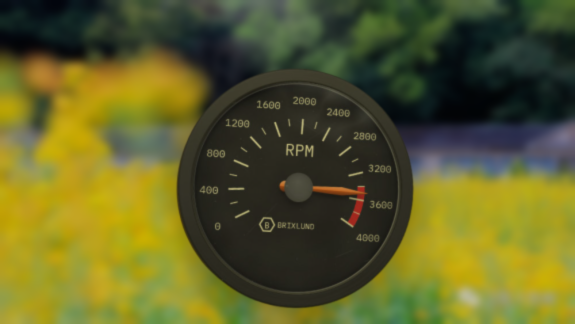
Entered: 3500; rpm
